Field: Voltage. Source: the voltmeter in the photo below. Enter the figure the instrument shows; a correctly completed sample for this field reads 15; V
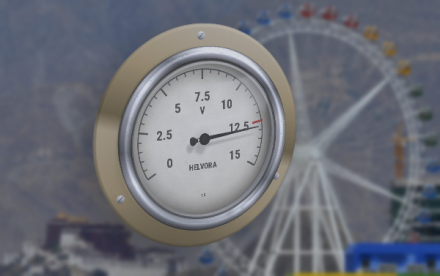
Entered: 12.75; V
